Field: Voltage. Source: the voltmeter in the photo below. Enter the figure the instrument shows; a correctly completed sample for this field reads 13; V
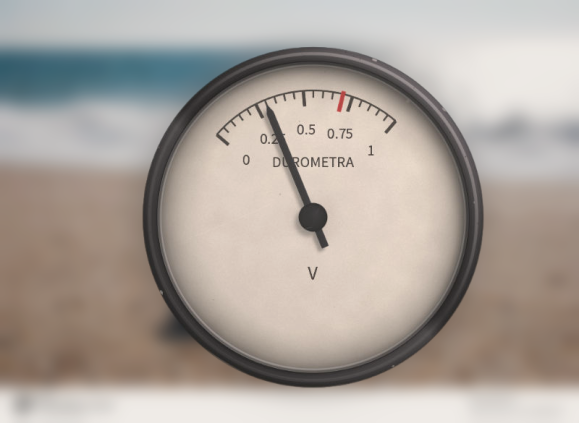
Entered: 0.3; V
